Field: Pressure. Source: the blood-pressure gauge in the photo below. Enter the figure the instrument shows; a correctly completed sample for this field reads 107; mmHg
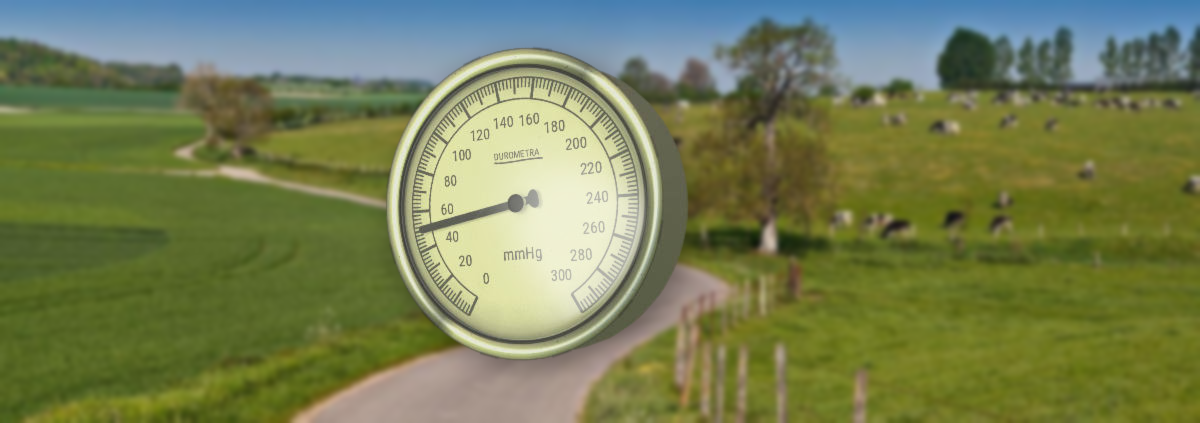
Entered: 50; mmHg
